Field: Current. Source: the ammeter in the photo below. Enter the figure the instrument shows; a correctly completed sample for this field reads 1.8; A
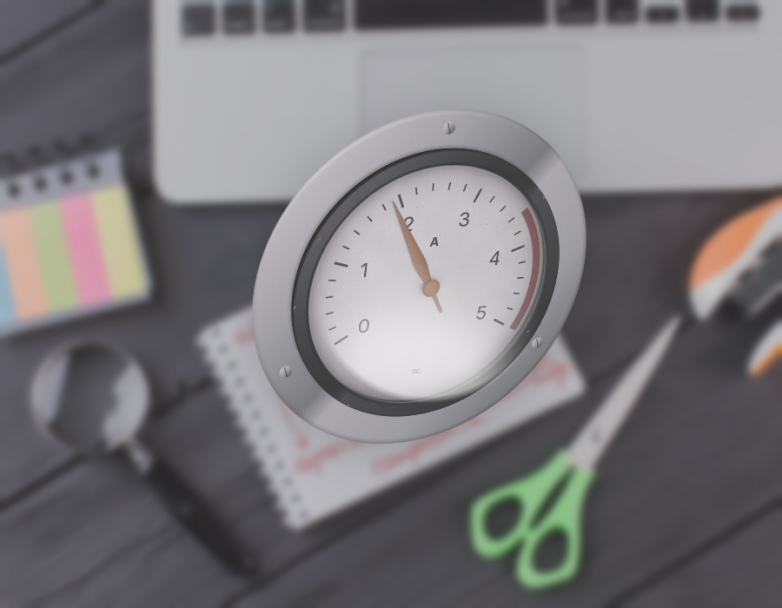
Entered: 1.9; A
